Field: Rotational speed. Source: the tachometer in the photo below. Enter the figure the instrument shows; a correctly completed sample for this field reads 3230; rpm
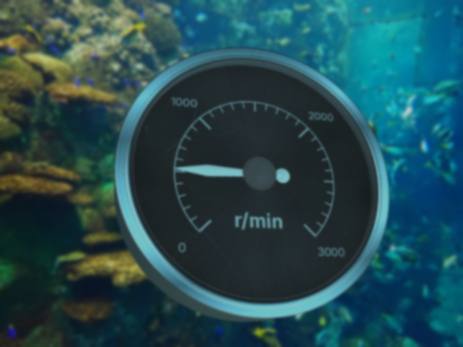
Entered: 500; rpm
